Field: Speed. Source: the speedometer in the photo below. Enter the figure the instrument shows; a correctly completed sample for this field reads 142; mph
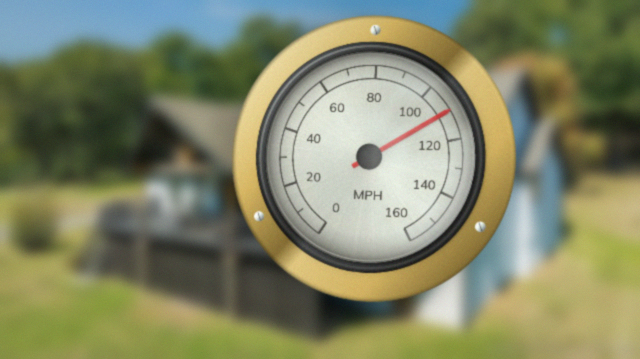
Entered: 110; mph
